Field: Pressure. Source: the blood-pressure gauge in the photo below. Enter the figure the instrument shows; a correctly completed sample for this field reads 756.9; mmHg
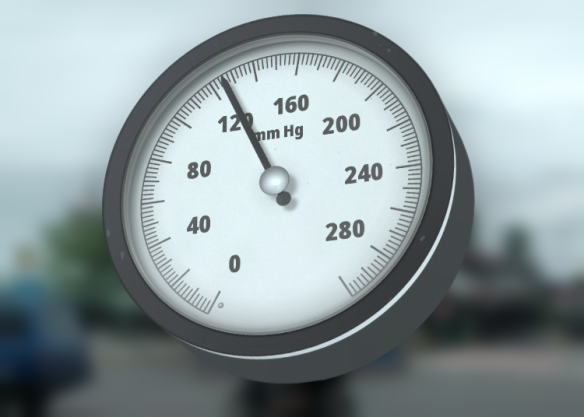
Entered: 126; mmHg
